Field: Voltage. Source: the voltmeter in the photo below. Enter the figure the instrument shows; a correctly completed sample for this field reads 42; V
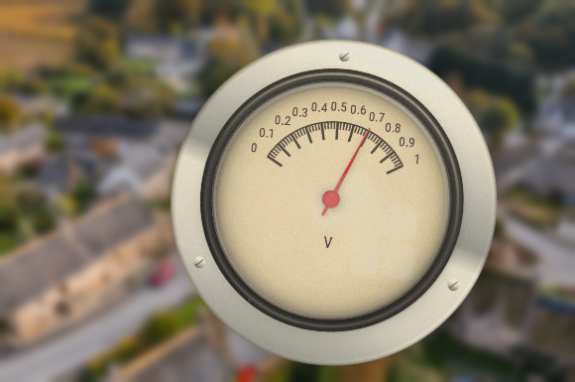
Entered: 0.7; V
